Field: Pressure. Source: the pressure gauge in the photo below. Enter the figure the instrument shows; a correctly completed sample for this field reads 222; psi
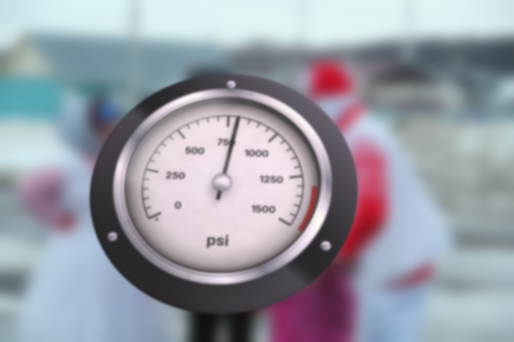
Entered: 800; psi
